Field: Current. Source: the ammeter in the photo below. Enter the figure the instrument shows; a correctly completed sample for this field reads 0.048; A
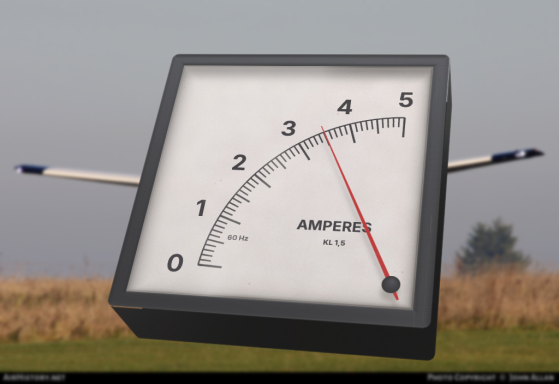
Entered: 3.5; A
